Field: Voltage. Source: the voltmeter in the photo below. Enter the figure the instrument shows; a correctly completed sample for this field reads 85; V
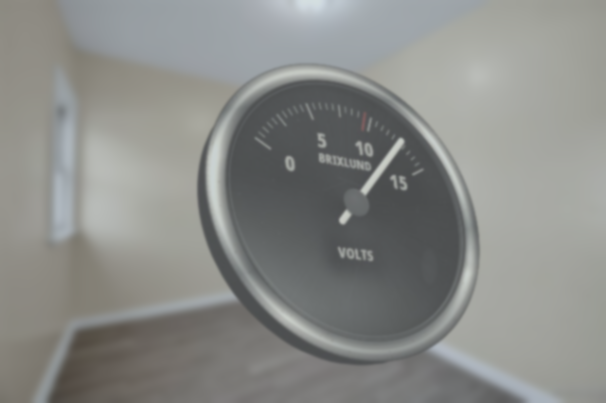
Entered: 12.5; V
